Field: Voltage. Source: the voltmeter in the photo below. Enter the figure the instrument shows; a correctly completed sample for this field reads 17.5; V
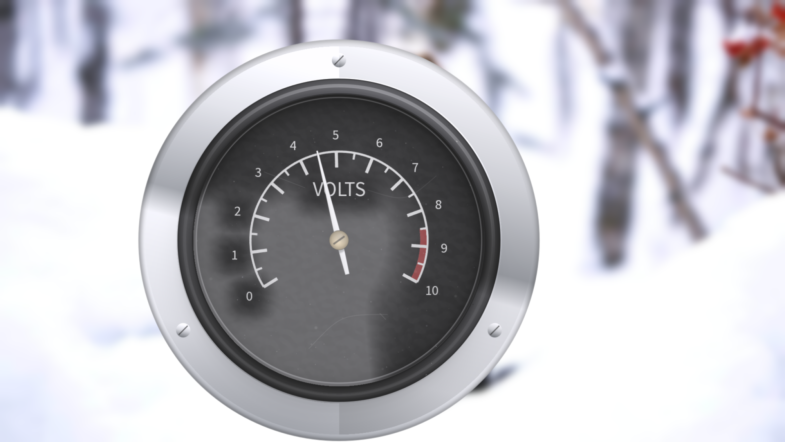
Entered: 4.5; V
